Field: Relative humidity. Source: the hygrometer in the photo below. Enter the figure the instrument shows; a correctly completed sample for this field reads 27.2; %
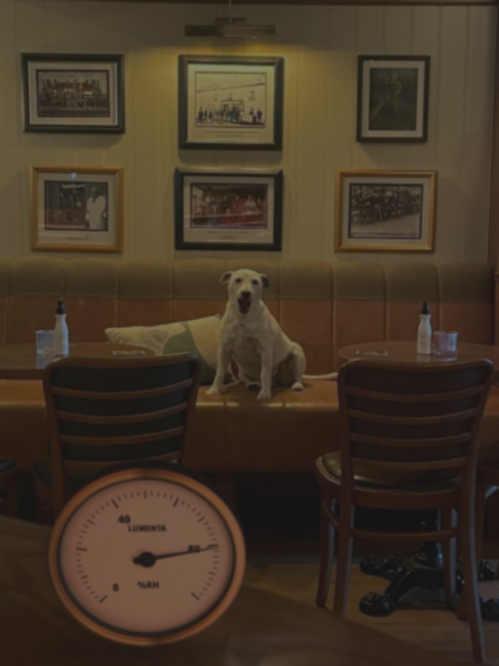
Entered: 80; %
